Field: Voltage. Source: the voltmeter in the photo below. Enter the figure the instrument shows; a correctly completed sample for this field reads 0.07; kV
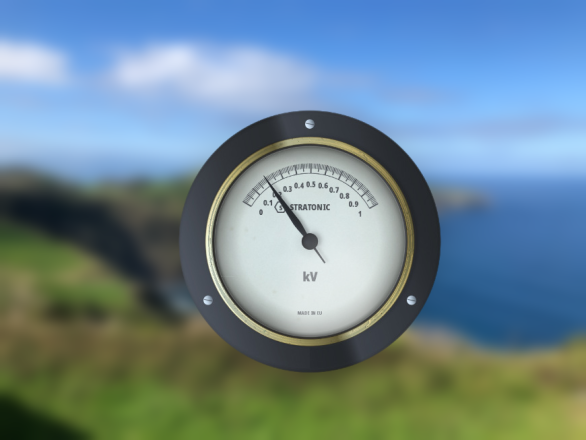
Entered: 0.2; kV
